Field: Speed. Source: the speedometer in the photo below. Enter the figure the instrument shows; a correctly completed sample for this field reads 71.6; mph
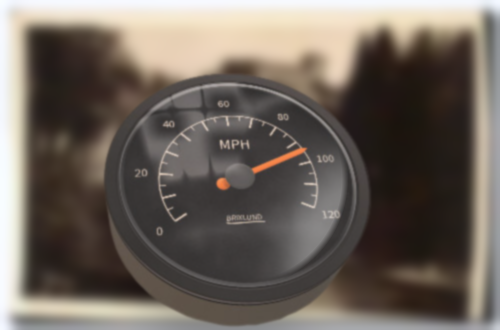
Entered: 95; mph
